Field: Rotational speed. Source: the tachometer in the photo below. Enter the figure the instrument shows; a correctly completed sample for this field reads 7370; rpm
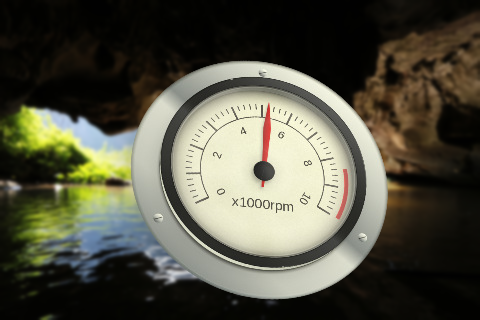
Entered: 5200; rpm
